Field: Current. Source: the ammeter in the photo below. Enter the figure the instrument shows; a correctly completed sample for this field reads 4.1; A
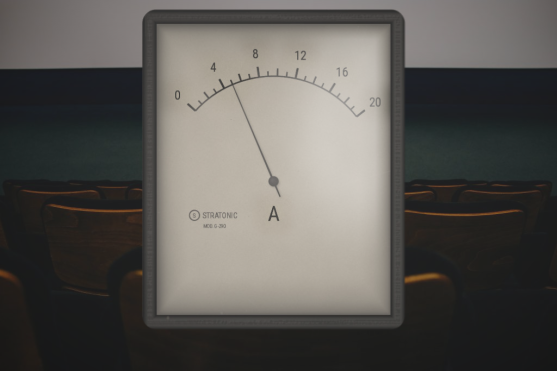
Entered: 5; A
